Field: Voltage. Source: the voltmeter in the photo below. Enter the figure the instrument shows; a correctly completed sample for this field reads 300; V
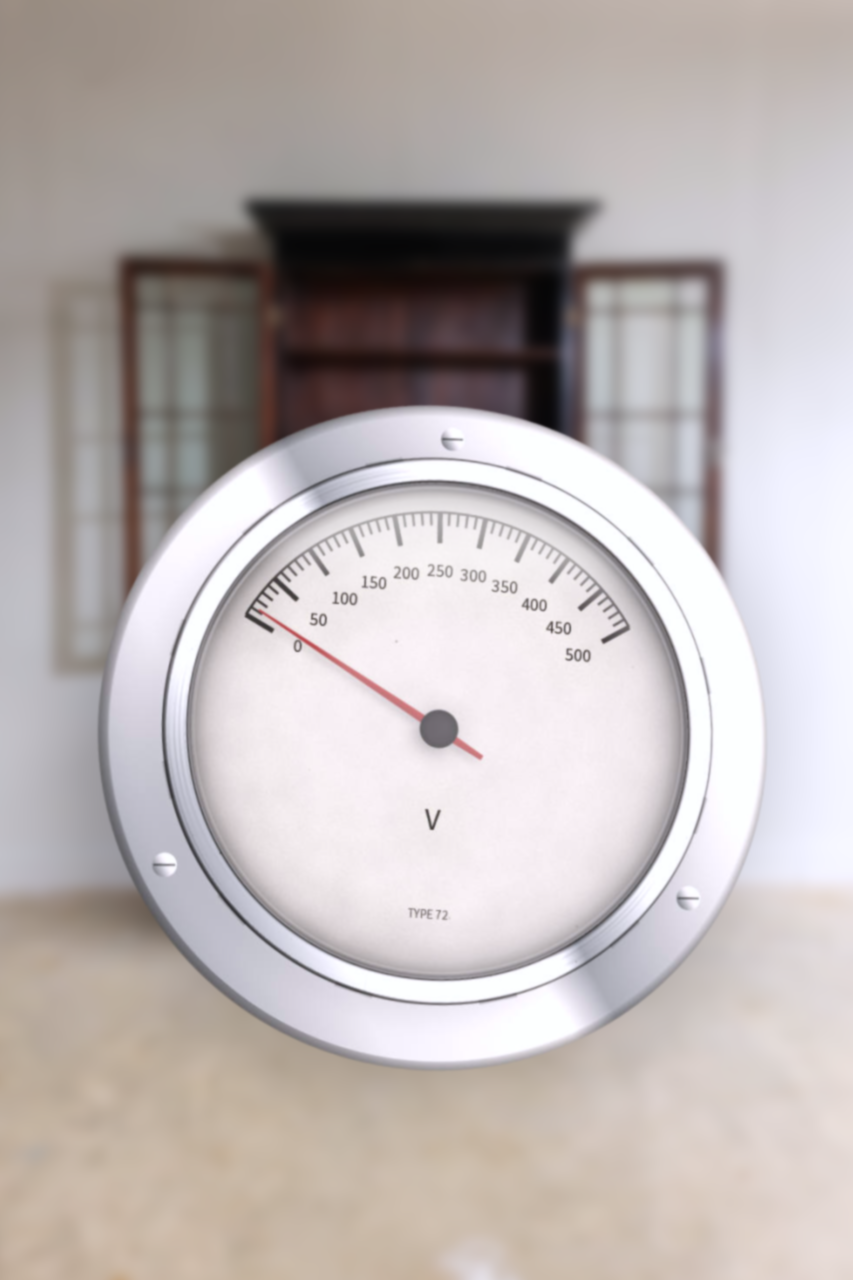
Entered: 10; V
